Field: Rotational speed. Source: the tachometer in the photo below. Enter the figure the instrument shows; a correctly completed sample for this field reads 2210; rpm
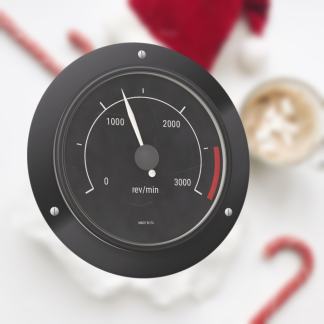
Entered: 1250; rpm
